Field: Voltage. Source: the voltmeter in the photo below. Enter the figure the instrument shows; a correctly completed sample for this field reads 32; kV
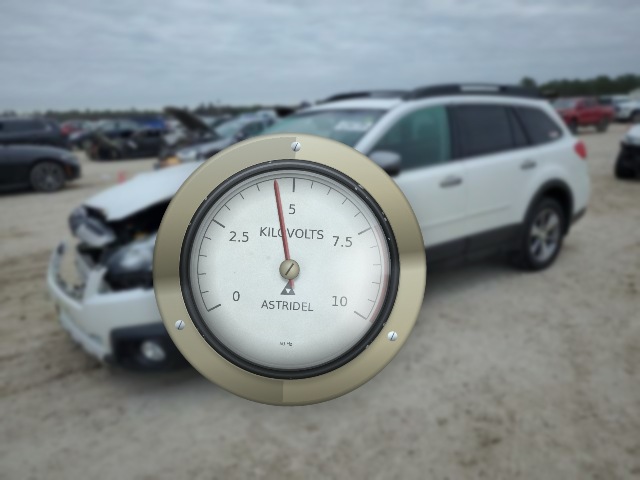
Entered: 4.5; kV
